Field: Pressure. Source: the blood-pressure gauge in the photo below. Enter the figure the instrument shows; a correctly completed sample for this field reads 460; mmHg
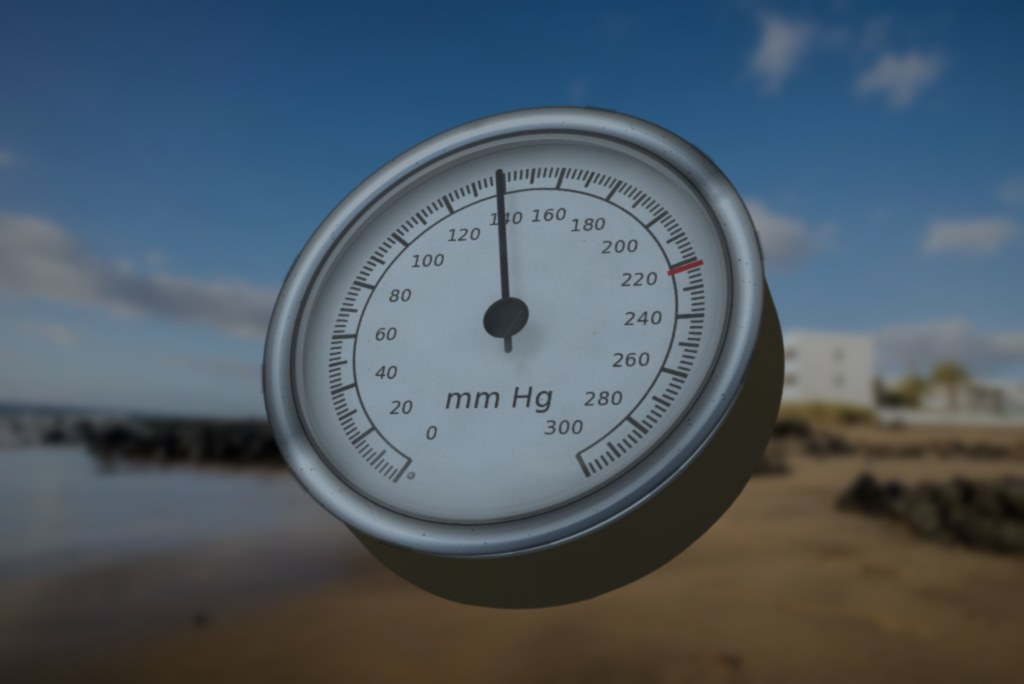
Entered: 140; mmHg
